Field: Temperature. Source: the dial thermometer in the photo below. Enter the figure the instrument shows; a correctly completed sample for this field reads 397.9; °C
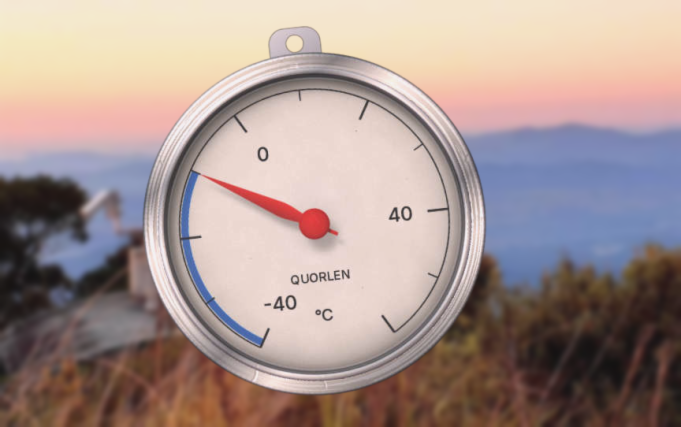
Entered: -10; °C
